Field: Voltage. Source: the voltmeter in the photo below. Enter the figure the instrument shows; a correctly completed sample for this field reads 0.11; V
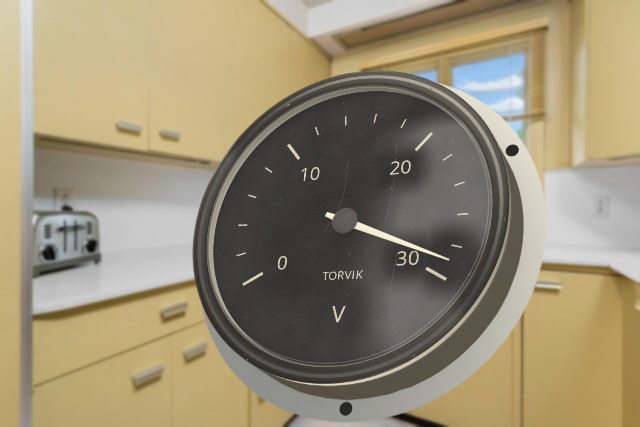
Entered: 29; V
